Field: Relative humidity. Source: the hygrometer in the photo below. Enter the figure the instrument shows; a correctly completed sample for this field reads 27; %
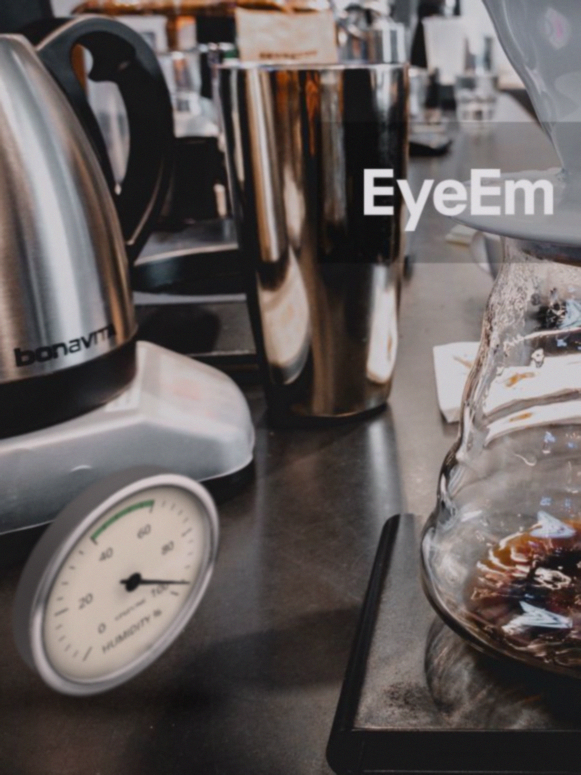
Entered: 96; %
